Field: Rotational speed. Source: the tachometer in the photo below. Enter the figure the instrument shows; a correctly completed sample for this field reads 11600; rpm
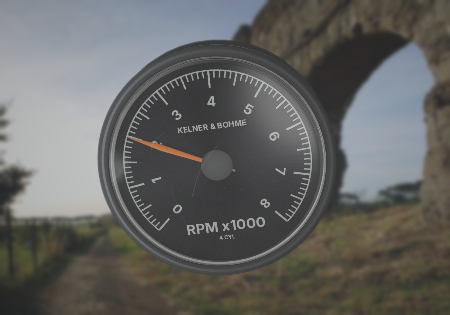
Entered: 2000; rpm
